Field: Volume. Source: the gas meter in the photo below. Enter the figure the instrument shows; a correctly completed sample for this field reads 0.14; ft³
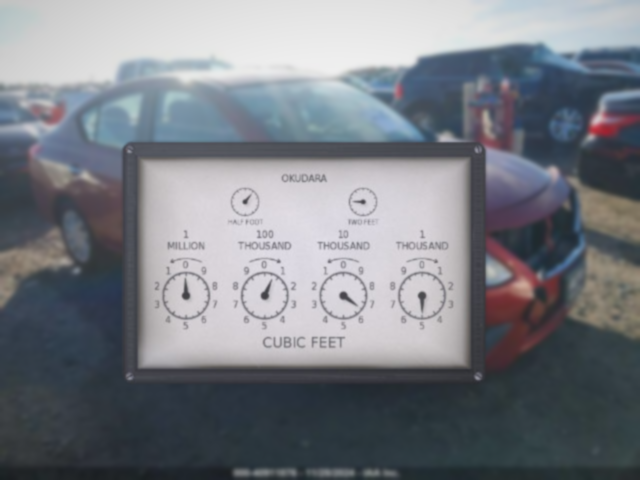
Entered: 6500; ft³
